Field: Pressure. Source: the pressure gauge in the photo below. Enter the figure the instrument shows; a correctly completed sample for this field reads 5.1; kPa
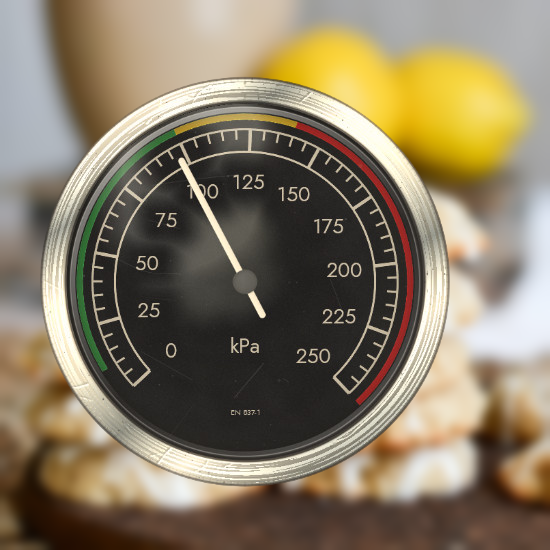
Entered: 97.5; kPa
